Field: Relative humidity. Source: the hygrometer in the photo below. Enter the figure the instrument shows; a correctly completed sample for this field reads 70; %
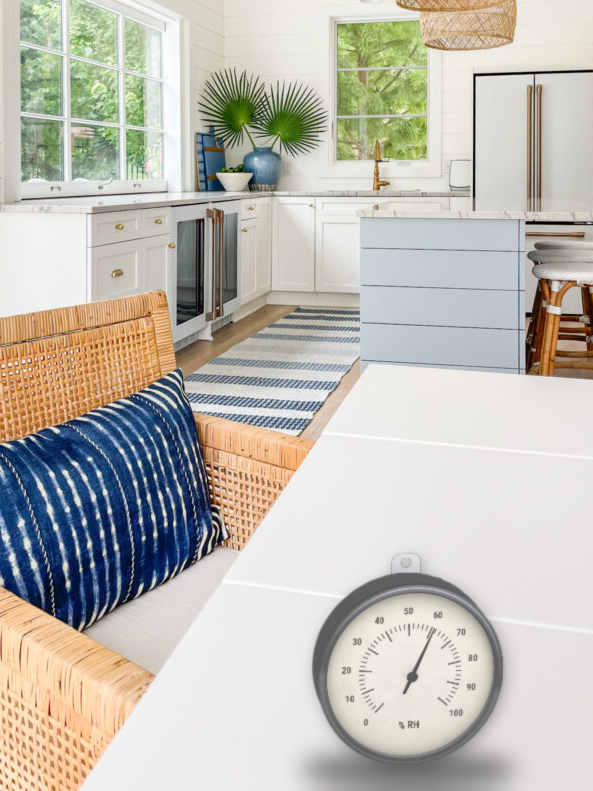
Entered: 60; %
